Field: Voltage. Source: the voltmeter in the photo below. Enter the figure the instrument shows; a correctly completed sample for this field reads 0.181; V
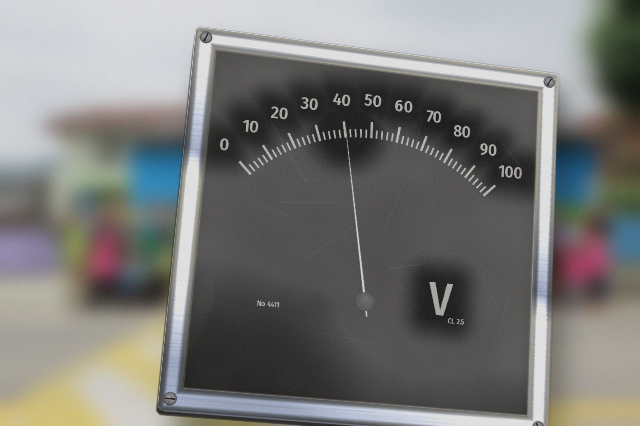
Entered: 40; V
